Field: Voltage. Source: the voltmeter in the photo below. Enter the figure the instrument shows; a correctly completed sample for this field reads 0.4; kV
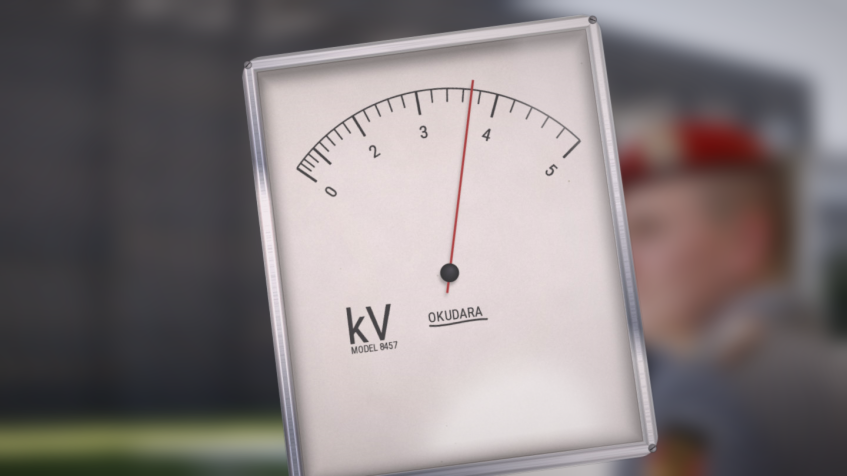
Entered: 3.7; kV
